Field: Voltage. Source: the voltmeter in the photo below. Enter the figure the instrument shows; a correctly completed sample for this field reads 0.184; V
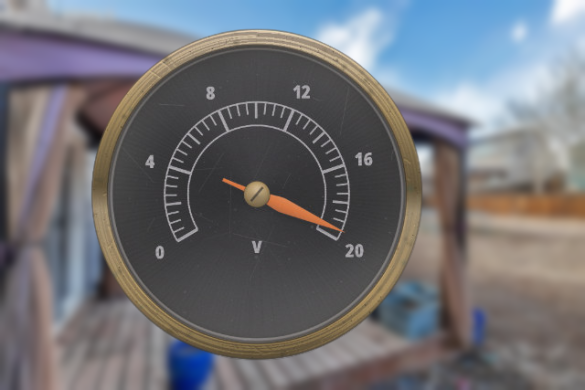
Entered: 19.5; V
